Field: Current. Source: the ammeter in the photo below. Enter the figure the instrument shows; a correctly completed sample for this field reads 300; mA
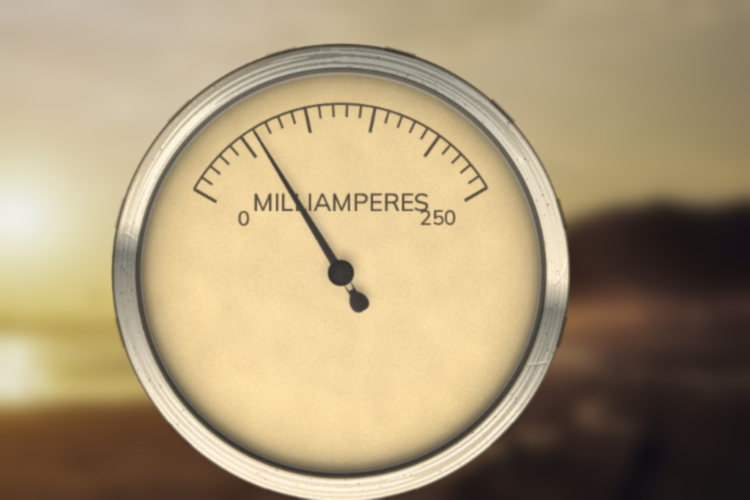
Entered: 60; mA
